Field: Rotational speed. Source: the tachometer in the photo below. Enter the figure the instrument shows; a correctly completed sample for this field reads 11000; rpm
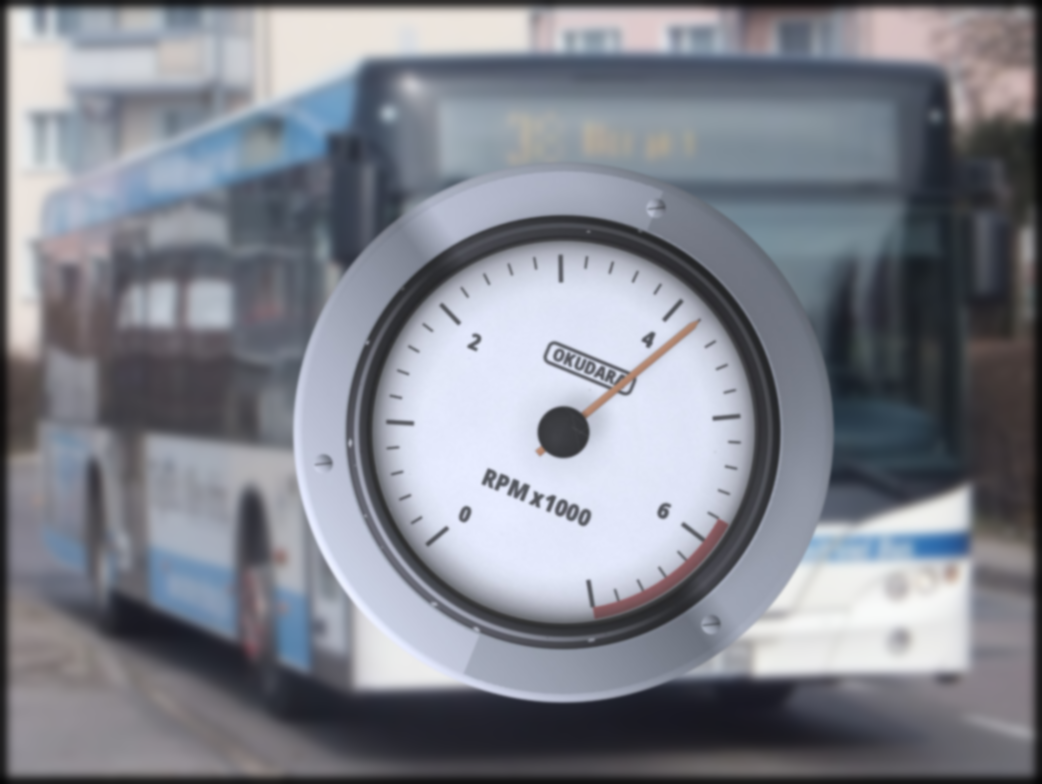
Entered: 4200; rpm
